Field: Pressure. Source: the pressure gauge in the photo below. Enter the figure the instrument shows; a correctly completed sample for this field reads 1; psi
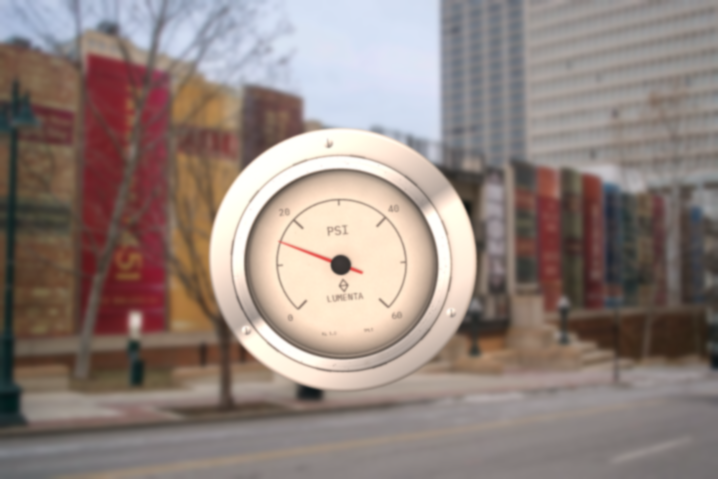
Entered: 15; psi
